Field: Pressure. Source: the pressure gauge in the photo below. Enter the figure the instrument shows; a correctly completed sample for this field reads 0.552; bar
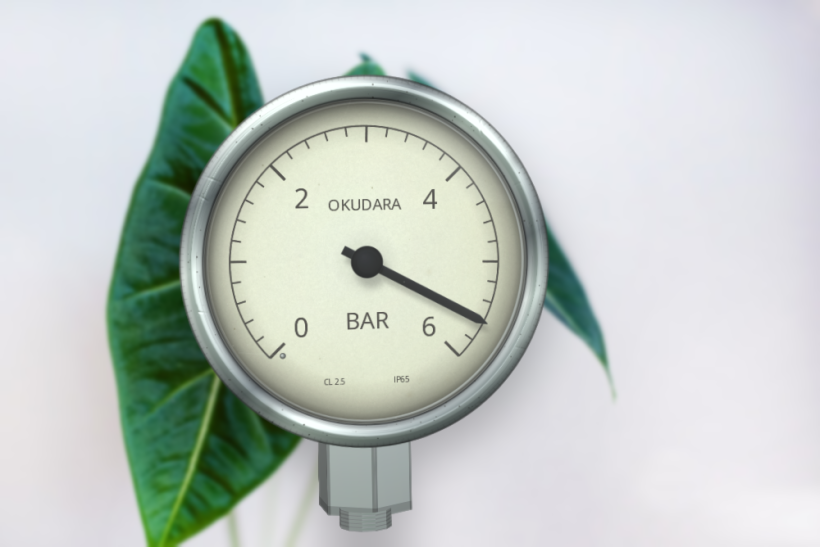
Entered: 5.6; bar
